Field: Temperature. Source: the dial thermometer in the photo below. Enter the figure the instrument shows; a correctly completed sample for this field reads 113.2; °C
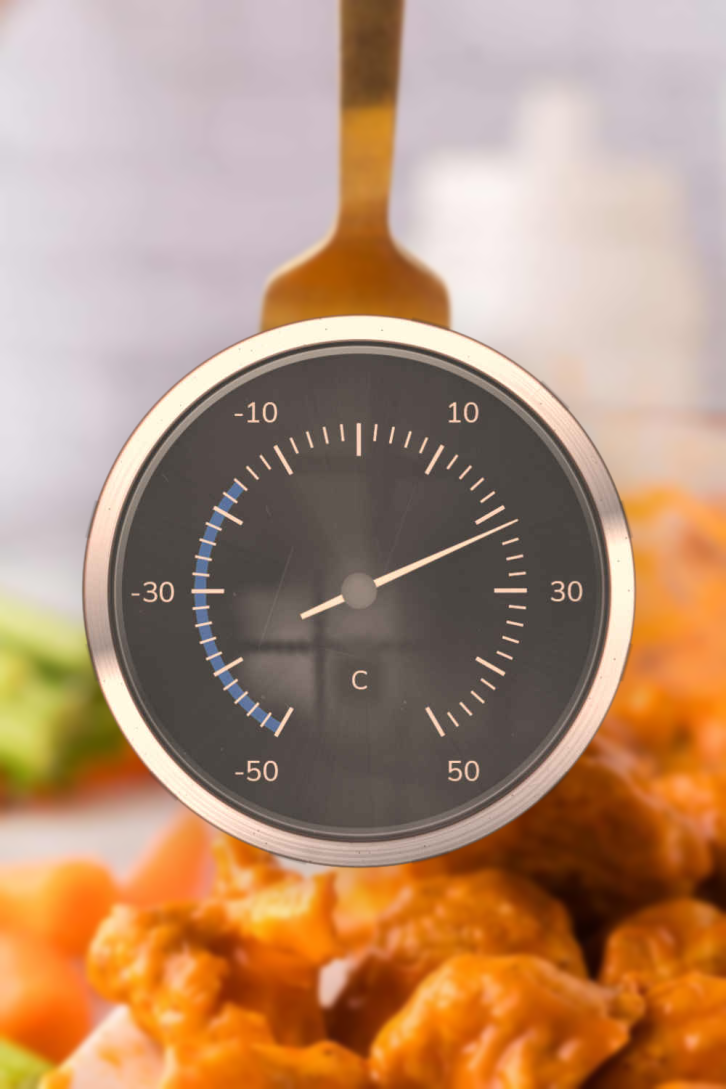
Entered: 22; °C
